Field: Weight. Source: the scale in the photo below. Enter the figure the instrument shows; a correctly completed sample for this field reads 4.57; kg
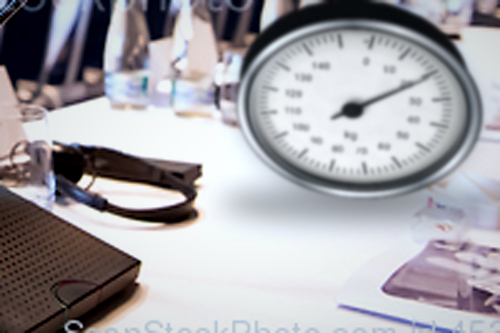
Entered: 20; kg
